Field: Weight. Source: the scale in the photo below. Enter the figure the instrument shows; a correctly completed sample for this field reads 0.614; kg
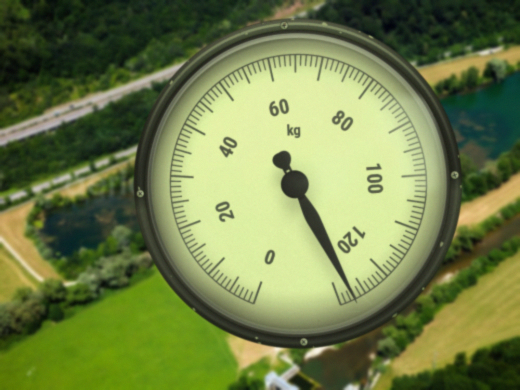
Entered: 127; kg
